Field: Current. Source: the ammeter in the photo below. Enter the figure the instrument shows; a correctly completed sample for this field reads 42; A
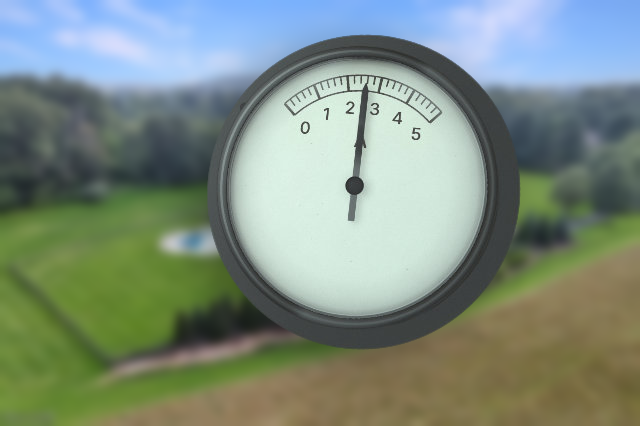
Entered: 2.6; A
